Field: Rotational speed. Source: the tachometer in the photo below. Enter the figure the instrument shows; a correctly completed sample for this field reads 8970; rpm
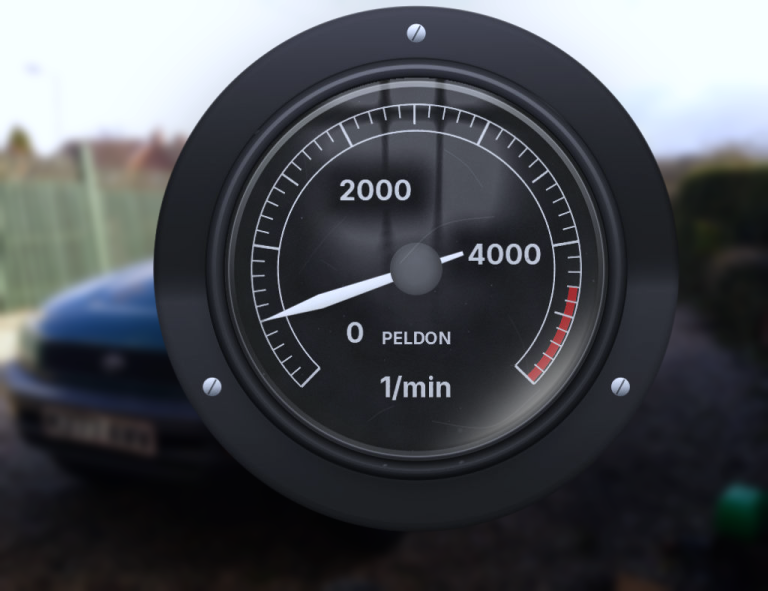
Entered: 500; rpm
